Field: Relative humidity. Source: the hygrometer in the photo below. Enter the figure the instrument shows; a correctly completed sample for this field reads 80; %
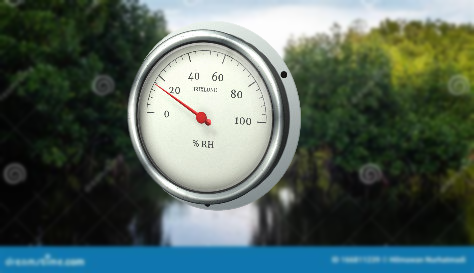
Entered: 16; %
